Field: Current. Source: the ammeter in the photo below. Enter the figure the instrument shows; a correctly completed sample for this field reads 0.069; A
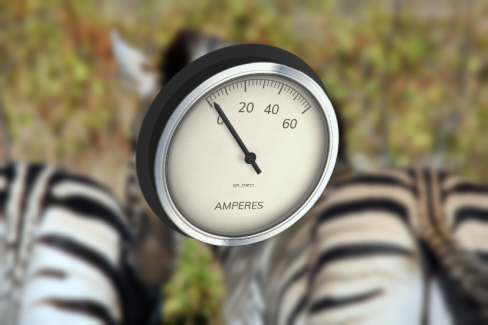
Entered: 2; A
